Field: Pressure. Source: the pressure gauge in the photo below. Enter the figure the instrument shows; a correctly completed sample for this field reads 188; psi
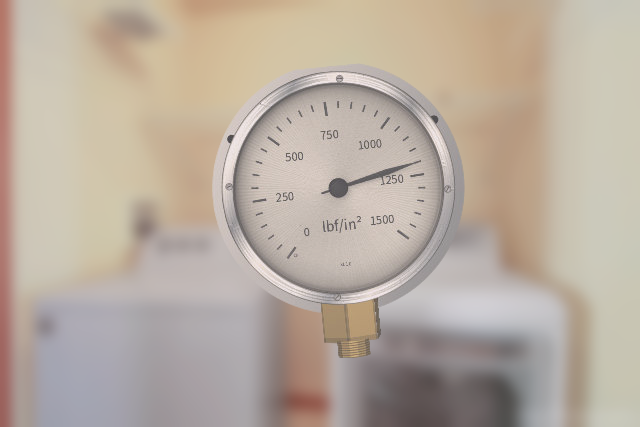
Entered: 1200; psi
